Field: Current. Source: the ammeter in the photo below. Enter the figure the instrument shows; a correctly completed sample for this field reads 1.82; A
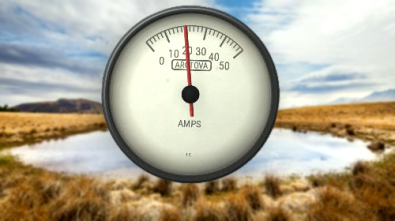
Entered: 20; A
